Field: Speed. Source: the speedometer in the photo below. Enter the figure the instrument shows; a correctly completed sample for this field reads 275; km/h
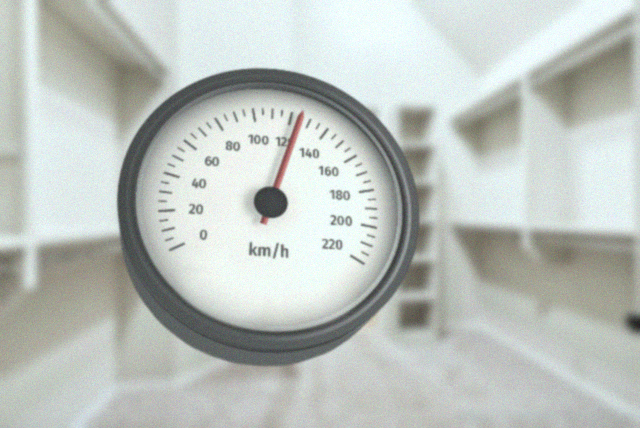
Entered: 125; km/h
